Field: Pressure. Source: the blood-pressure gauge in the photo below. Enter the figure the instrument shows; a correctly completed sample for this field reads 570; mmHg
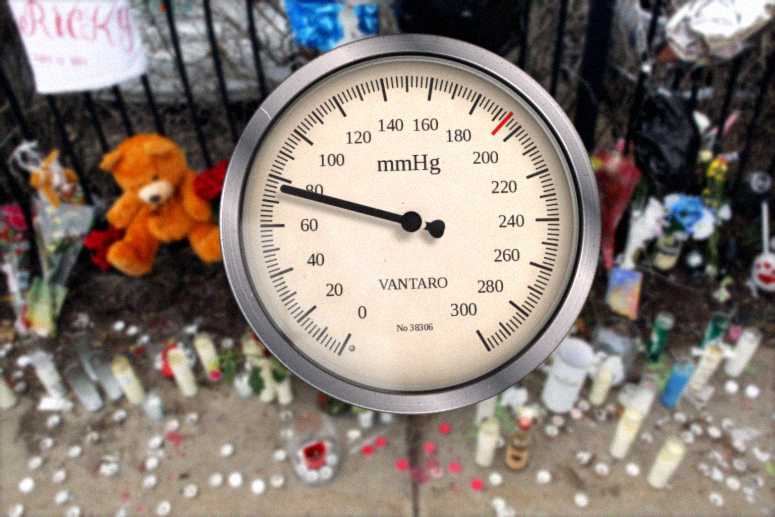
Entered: 76; mmHg
